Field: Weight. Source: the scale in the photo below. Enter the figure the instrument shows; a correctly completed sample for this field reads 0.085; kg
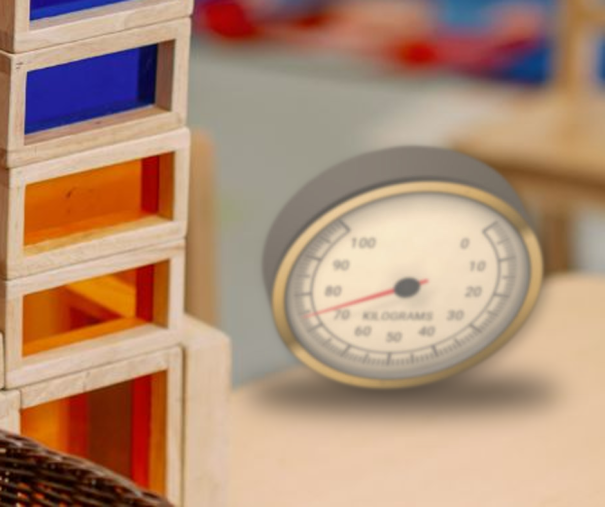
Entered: 75; kg
